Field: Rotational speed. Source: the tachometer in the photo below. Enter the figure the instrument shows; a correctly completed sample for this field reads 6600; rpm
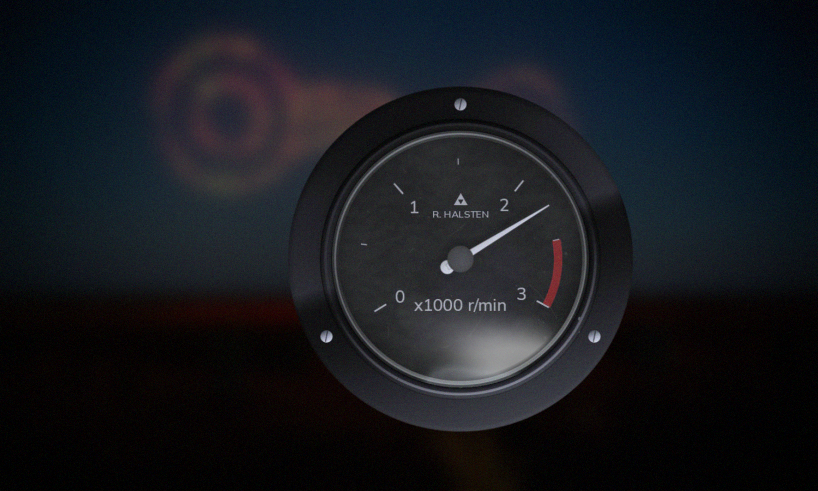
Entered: 2250; rpm
